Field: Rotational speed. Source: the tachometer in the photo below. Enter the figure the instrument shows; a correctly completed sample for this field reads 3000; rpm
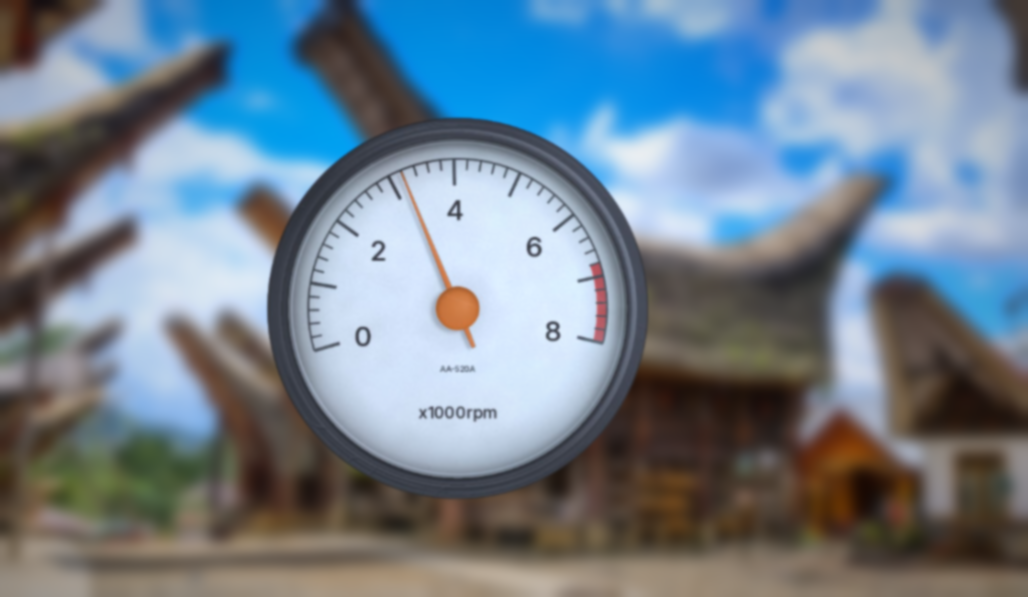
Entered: 3200; rpm
